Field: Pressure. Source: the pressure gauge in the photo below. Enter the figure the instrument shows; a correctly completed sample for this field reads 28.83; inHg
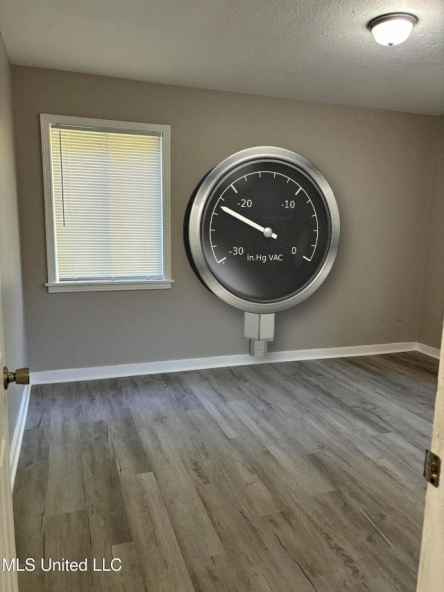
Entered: -23; inHg
